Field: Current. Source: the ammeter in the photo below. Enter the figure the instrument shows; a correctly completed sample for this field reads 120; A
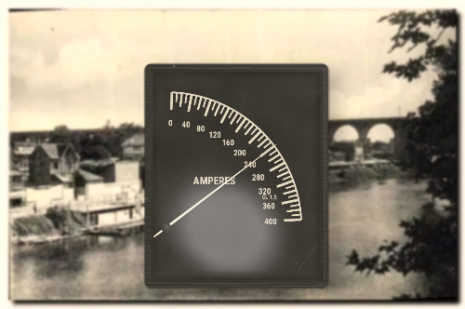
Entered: 240; A
